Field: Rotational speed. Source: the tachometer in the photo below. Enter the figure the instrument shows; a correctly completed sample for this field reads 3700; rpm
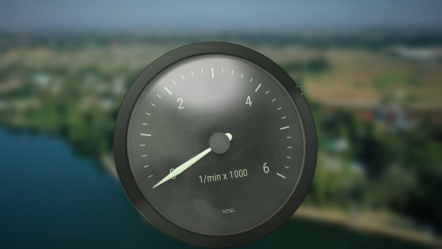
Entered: 0; rpm
